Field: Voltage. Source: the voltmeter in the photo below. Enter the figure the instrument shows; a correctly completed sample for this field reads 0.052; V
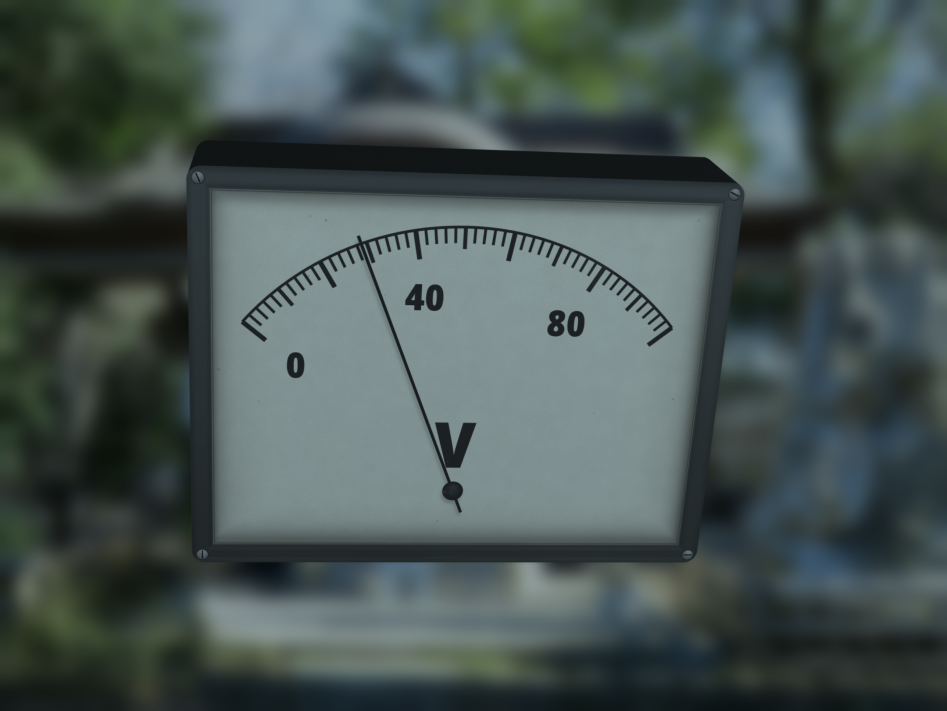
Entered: 29; V
